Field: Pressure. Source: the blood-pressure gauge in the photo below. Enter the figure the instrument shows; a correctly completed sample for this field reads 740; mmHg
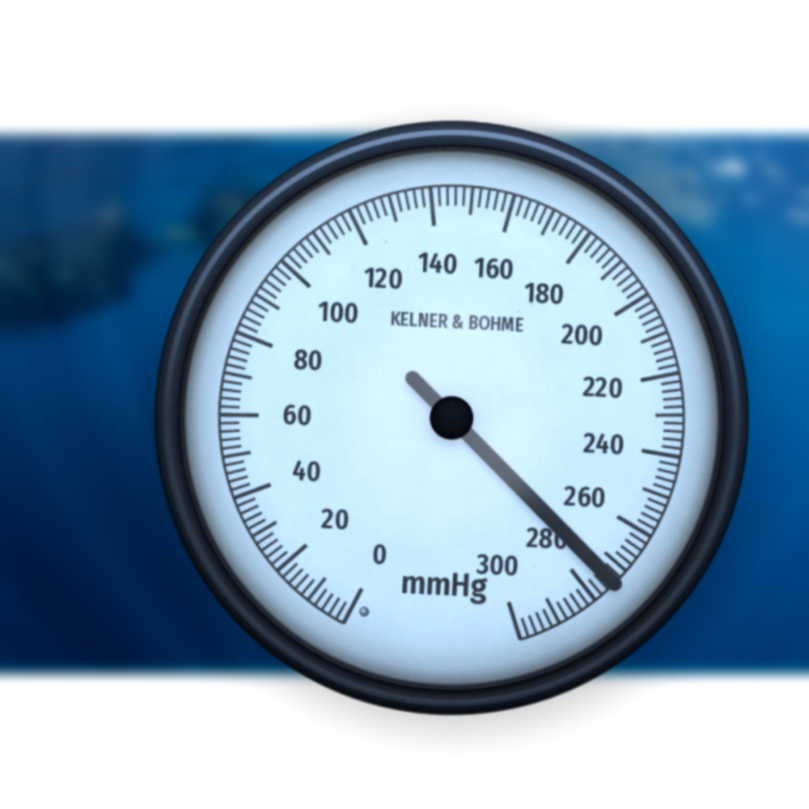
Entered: 274; mmHg
